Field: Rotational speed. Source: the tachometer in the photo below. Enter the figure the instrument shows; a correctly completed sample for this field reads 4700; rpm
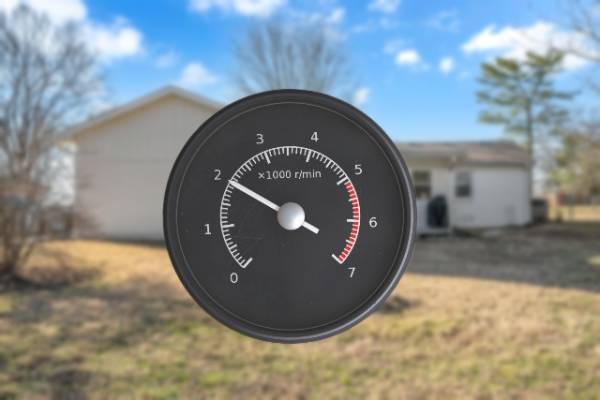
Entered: 2000; rpm
